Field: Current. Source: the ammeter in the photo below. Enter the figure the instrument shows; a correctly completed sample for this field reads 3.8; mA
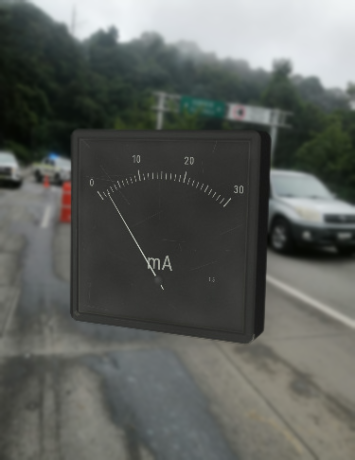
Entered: 2; mA
